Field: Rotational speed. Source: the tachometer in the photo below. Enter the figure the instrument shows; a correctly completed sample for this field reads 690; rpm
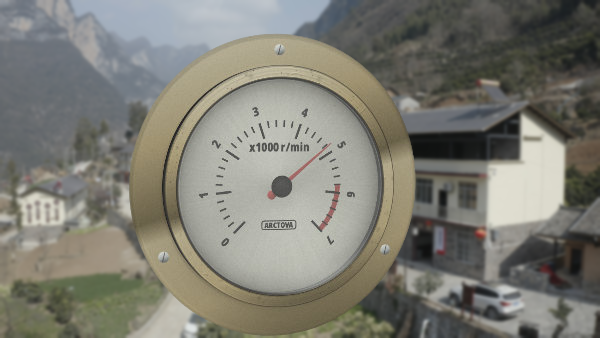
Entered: 4800; rpm
